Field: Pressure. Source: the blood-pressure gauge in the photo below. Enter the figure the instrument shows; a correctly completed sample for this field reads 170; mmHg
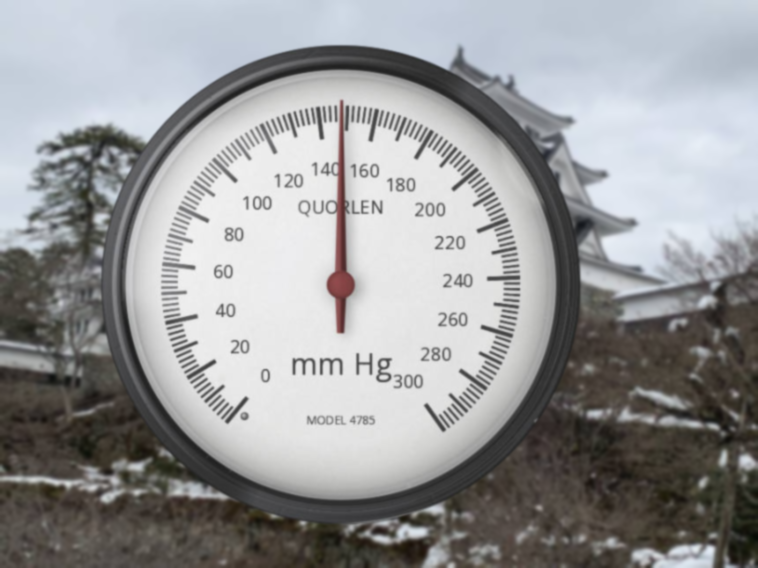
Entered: 148; mmHg
